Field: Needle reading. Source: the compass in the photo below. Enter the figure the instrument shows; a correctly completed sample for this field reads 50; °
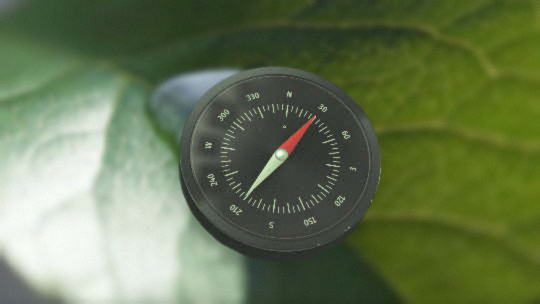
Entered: 30; °
